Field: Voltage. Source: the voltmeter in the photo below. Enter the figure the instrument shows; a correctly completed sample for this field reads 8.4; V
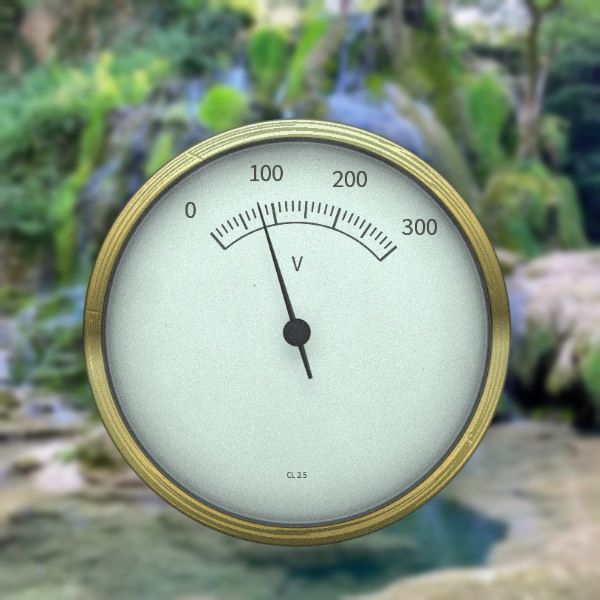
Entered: 80; V
